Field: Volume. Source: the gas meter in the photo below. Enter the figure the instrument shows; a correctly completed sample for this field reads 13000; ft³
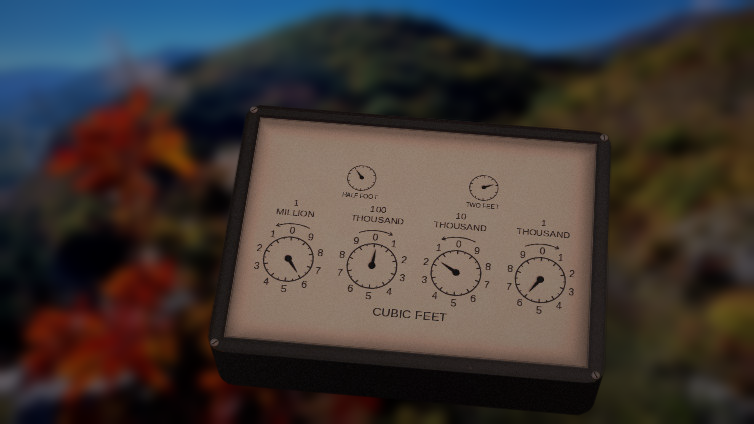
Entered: 601600; ft³
